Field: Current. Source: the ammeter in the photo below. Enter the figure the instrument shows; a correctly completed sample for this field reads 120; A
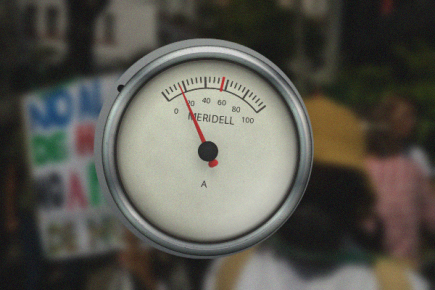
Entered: 16; A
